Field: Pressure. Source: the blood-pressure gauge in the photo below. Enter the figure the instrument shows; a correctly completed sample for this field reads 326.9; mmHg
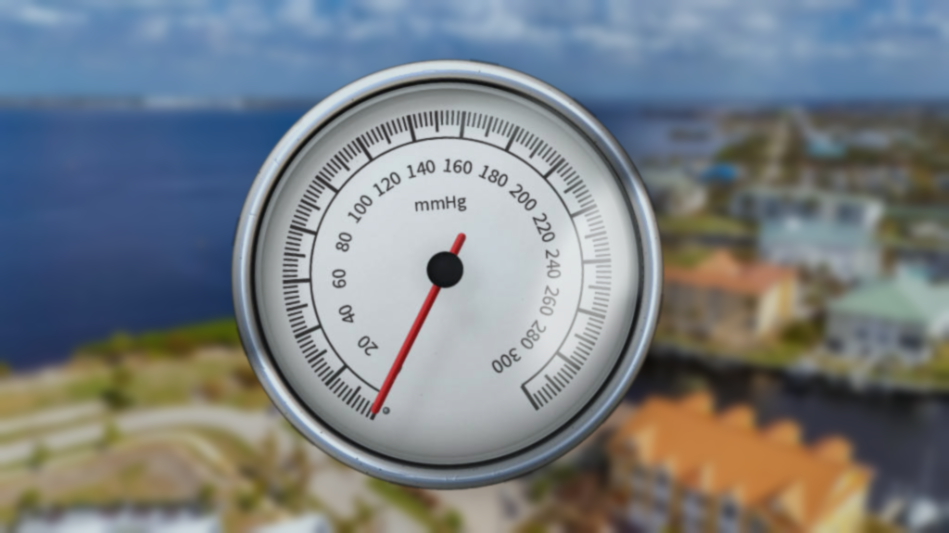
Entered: 0; mmHg
